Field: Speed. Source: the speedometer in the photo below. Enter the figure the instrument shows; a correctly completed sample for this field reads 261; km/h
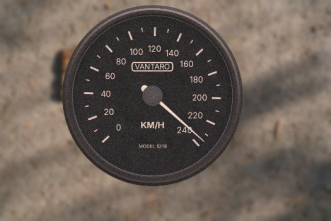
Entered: 235; km/h
